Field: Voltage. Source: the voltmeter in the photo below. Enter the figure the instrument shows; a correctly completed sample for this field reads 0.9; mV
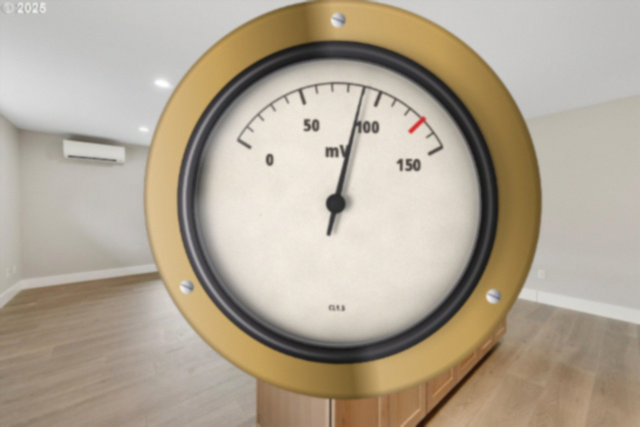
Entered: 90; mV
